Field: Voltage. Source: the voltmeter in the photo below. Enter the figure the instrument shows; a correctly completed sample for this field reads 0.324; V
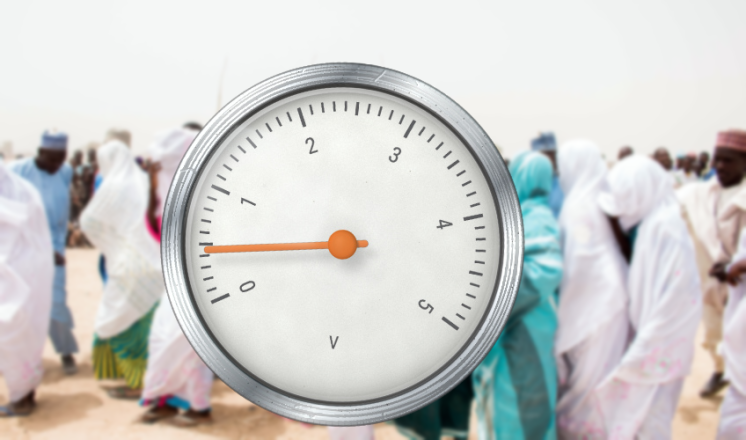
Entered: 0.45; V
